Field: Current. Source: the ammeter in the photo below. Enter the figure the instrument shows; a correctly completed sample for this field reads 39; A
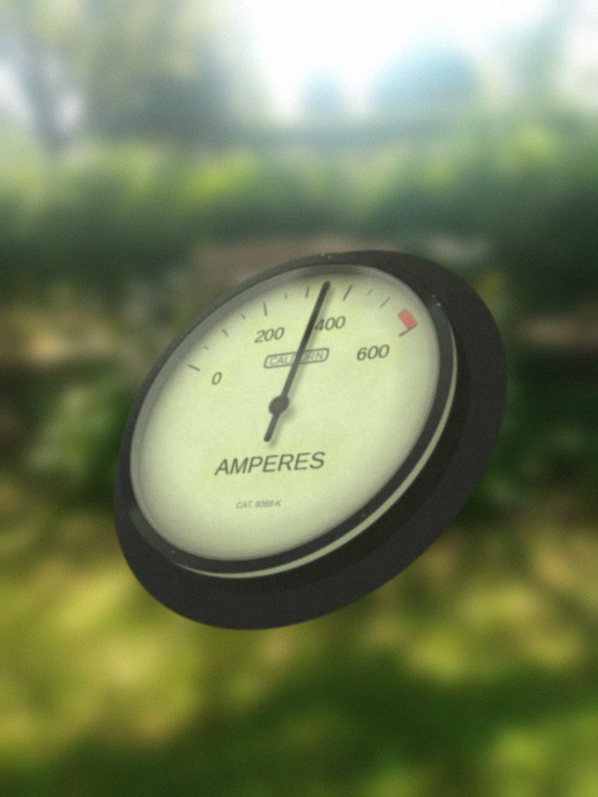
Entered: 350; A
